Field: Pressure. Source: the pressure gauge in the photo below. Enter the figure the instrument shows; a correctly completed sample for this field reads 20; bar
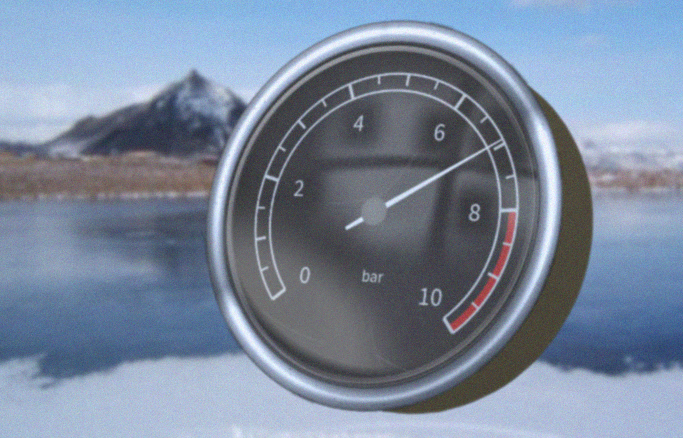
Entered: 7; bar
